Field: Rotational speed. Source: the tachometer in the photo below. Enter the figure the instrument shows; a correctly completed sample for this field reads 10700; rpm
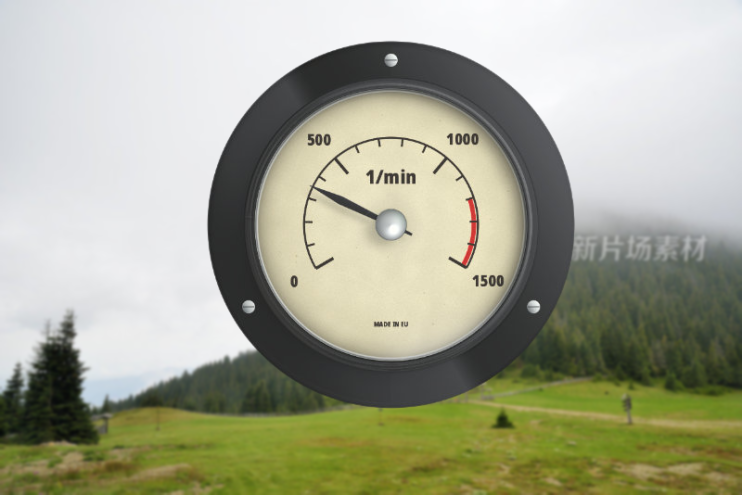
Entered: 350; rpm
